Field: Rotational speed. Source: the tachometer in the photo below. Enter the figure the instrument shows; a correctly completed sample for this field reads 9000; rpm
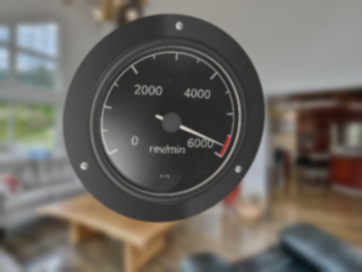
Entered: 5750; rpm
